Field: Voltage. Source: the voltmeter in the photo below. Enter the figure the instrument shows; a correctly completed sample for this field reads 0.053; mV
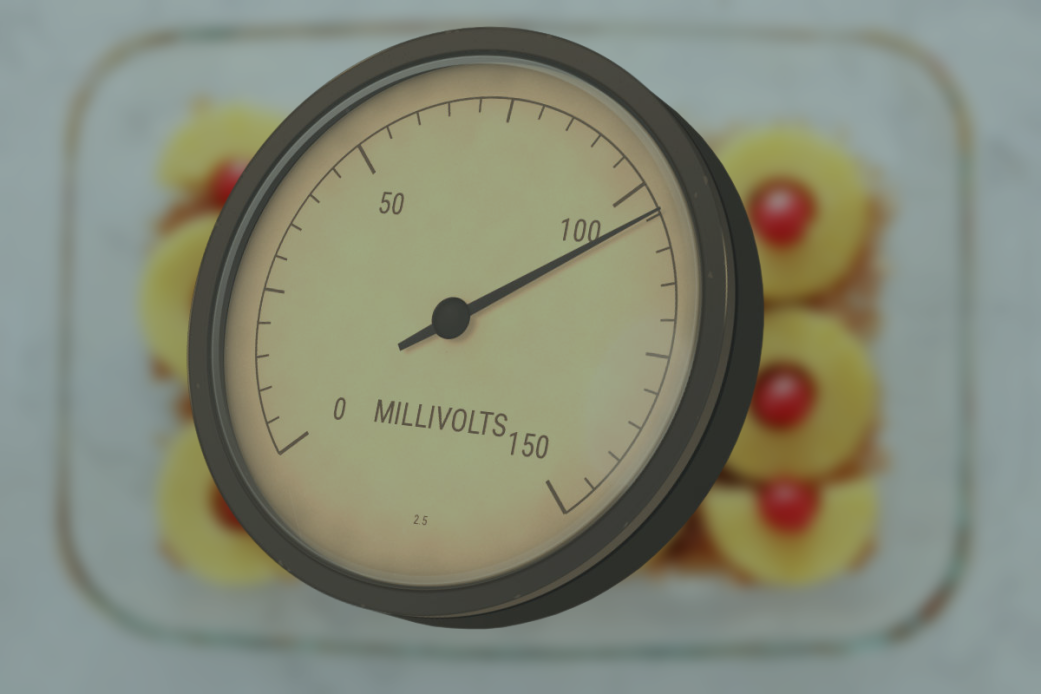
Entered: 105; mV
